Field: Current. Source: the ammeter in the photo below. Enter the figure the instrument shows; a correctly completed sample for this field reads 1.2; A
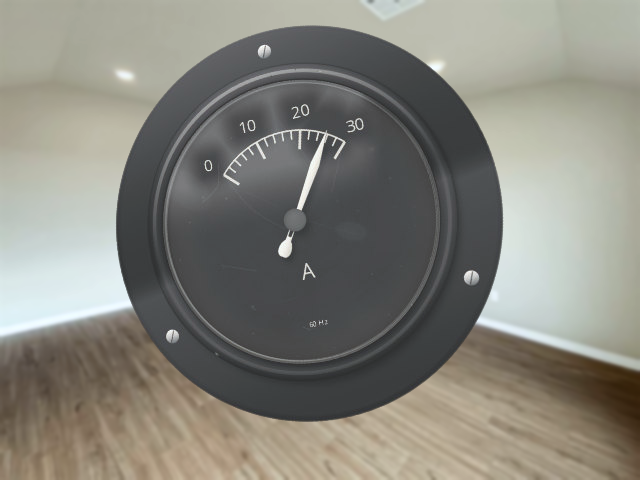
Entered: 26; A
